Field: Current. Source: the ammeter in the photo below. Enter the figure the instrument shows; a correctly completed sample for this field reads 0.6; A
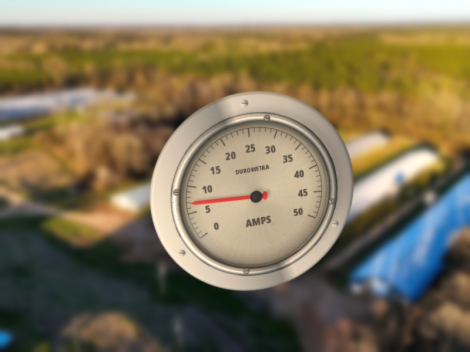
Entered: 7; A
